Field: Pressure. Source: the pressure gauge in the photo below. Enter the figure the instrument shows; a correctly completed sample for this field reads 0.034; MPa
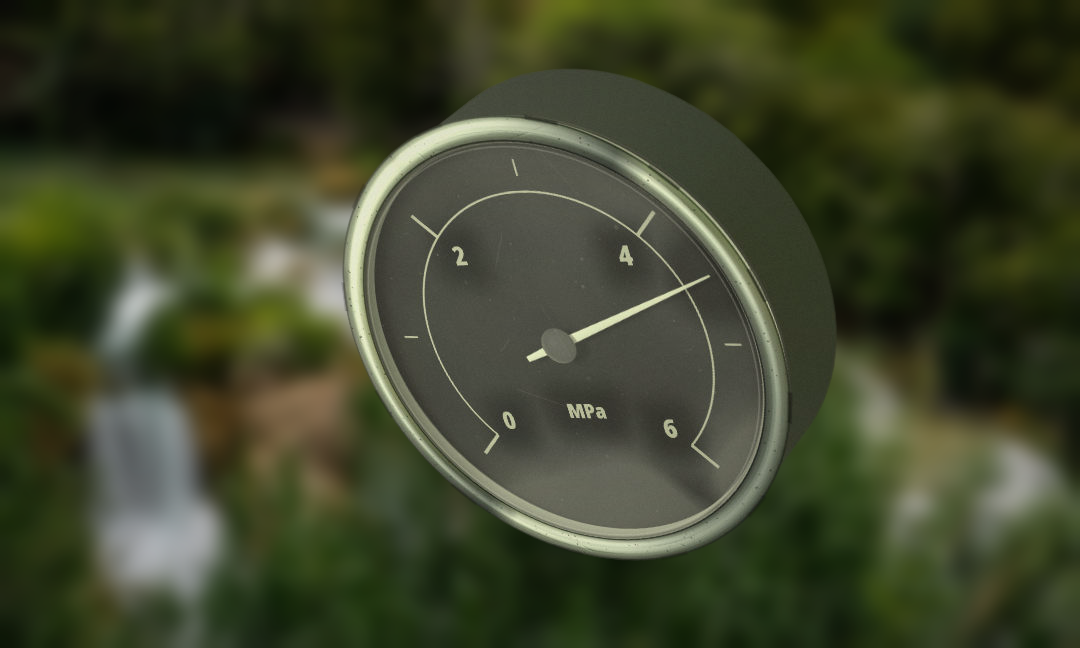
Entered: 4.5; MPa
